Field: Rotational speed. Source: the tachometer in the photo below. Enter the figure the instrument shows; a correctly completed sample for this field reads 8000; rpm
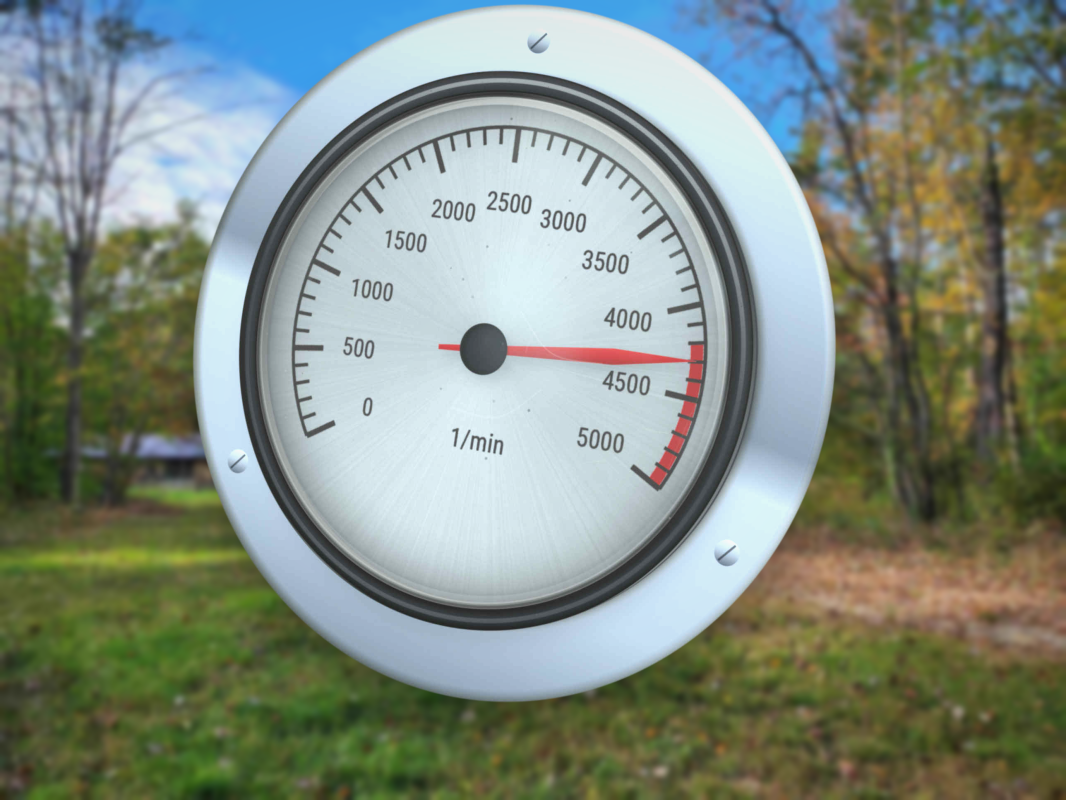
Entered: 4300; rpm
